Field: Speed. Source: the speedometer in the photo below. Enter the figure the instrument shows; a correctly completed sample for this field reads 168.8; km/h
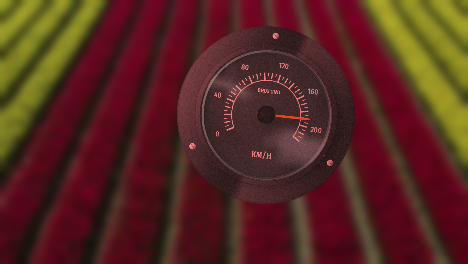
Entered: 190; km/h
